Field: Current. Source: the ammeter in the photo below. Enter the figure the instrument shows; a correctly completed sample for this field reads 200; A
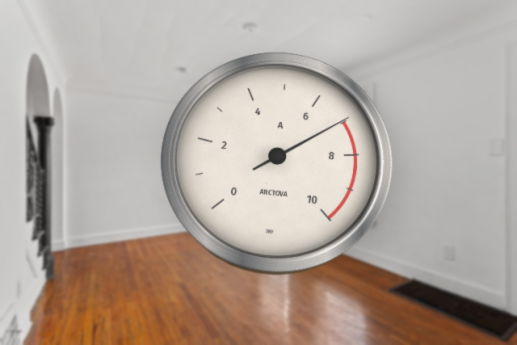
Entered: 7; A
